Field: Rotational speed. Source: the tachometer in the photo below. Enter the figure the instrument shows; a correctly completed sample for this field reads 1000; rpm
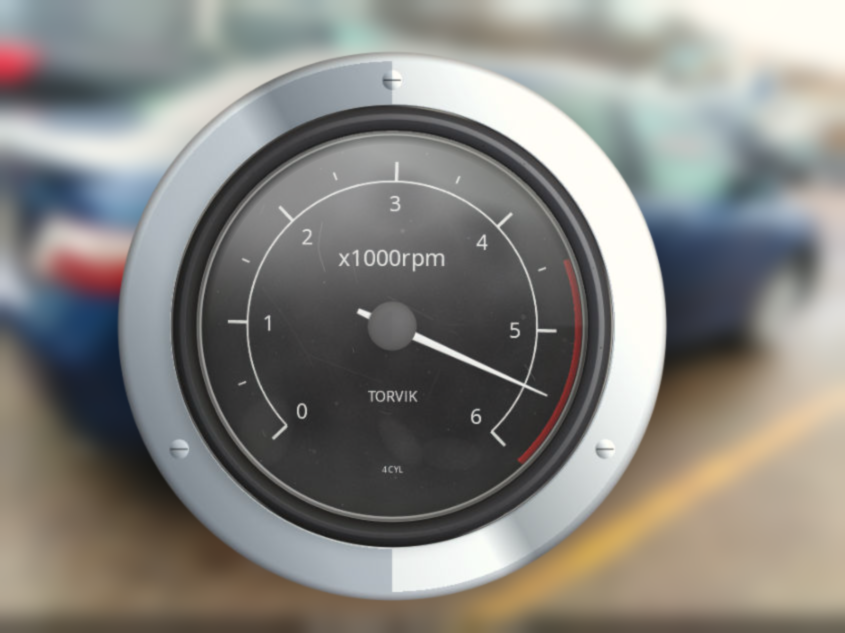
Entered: 5500; rpm
